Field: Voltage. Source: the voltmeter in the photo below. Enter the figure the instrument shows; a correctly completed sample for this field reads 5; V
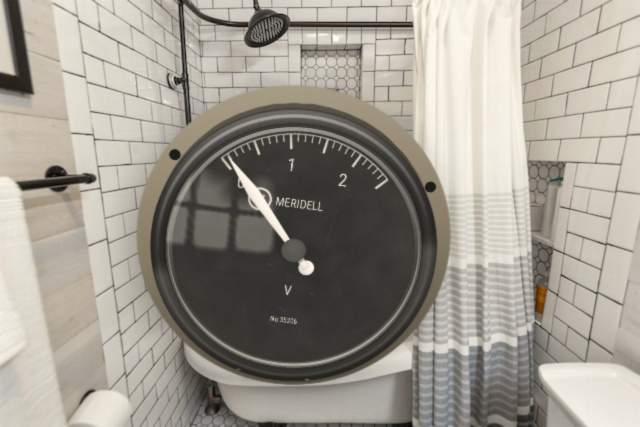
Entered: 0.1; V
